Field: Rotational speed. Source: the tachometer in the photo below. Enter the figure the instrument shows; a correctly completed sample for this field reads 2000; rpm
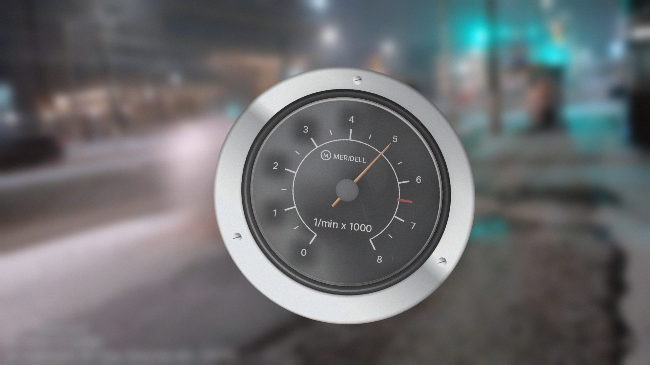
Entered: 5000; rpm
